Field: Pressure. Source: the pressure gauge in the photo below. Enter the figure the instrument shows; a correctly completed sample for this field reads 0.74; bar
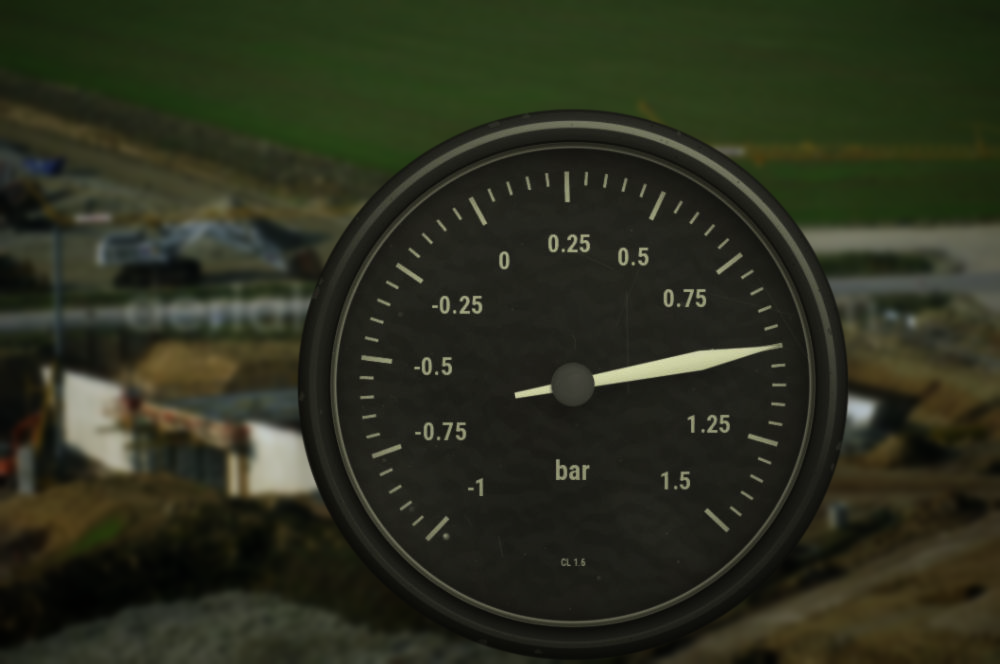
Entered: 1; bar
